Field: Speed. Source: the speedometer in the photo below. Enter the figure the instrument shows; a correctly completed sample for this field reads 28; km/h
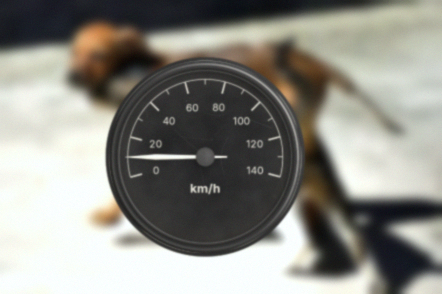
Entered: 10; km/h
